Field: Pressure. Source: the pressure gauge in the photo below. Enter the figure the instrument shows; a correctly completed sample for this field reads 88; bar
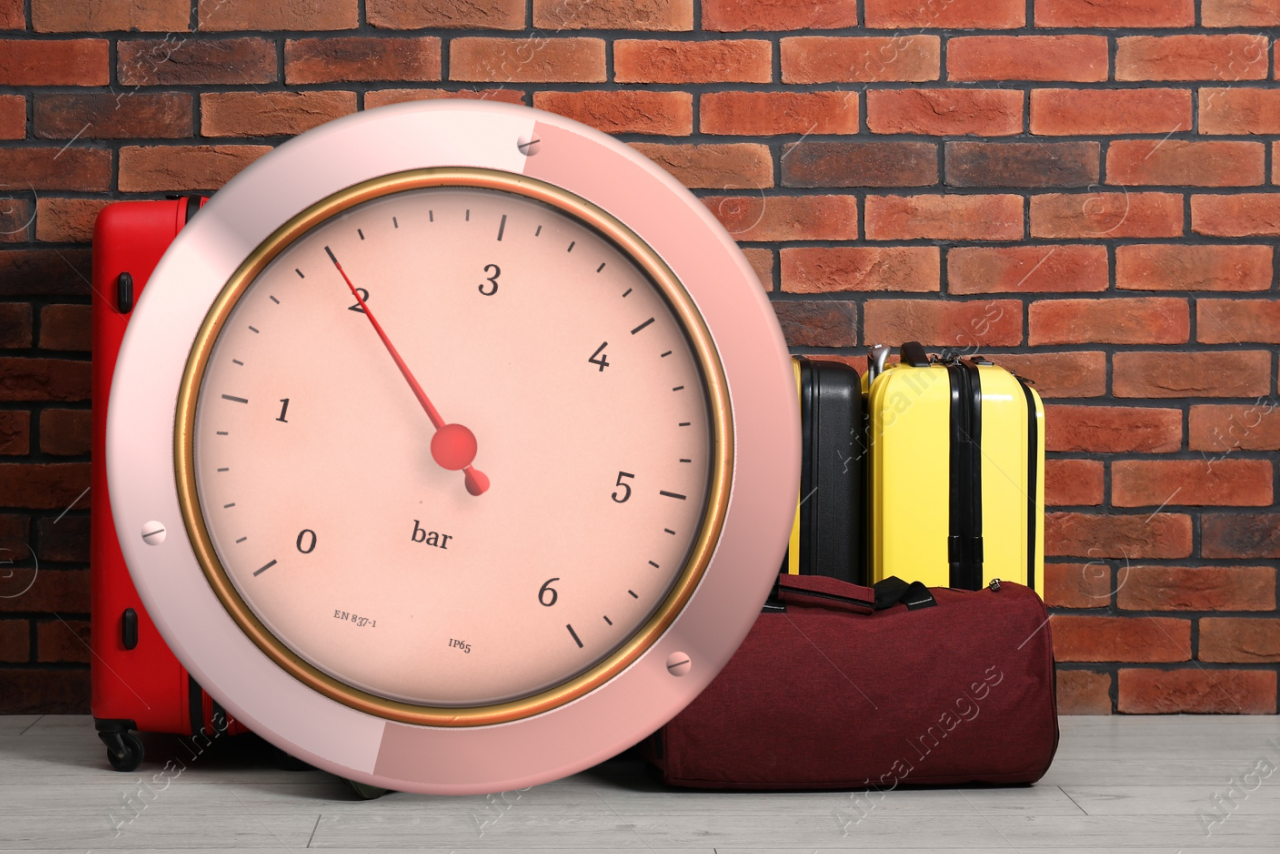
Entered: 2; bar
